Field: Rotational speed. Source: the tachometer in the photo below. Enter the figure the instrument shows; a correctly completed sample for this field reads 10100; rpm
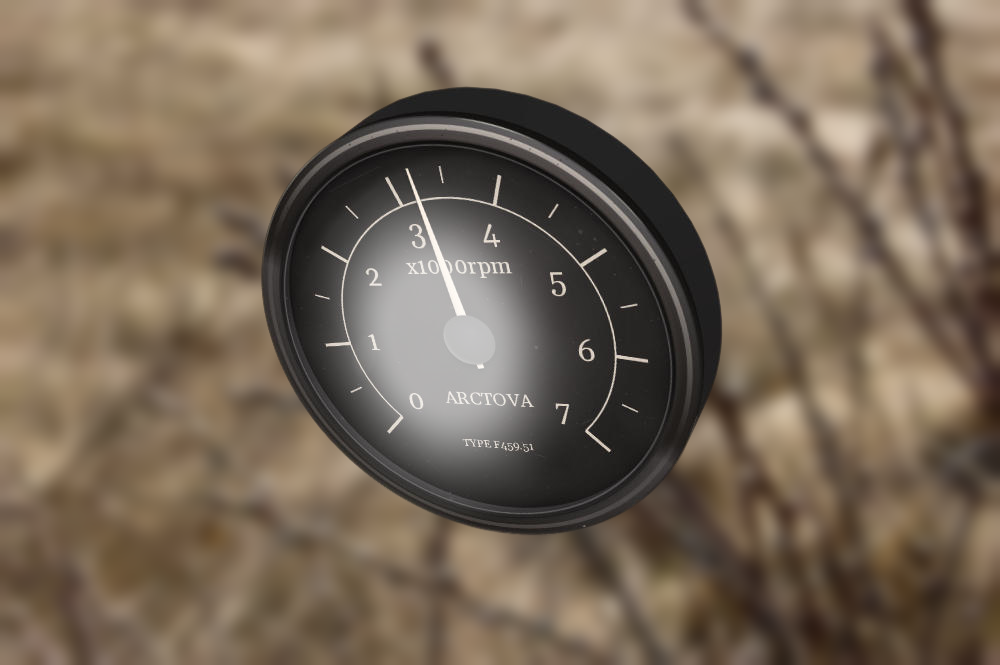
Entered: 3250; rpm
